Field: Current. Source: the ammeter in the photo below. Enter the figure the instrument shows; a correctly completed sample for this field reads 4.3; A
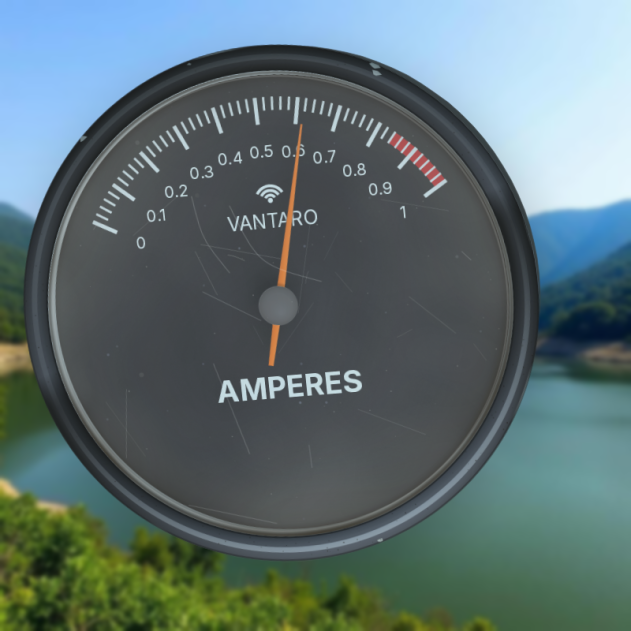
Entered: 0.62; A
